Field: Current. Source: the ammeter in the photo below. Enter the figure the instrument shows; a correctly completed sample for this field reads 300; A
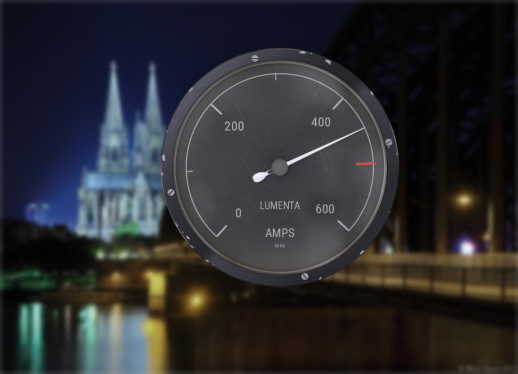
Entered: 450; A
